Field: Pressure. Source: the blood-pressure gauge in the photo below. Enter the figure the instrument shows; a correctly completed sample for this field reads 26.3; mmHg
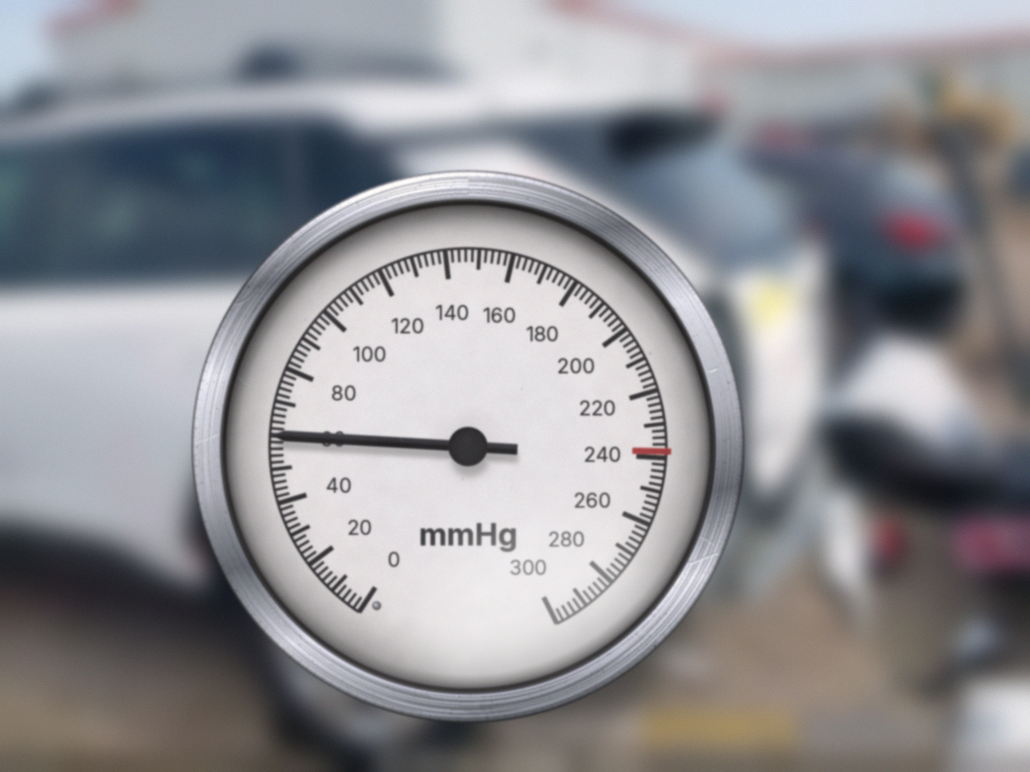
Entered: 60; mmHg
